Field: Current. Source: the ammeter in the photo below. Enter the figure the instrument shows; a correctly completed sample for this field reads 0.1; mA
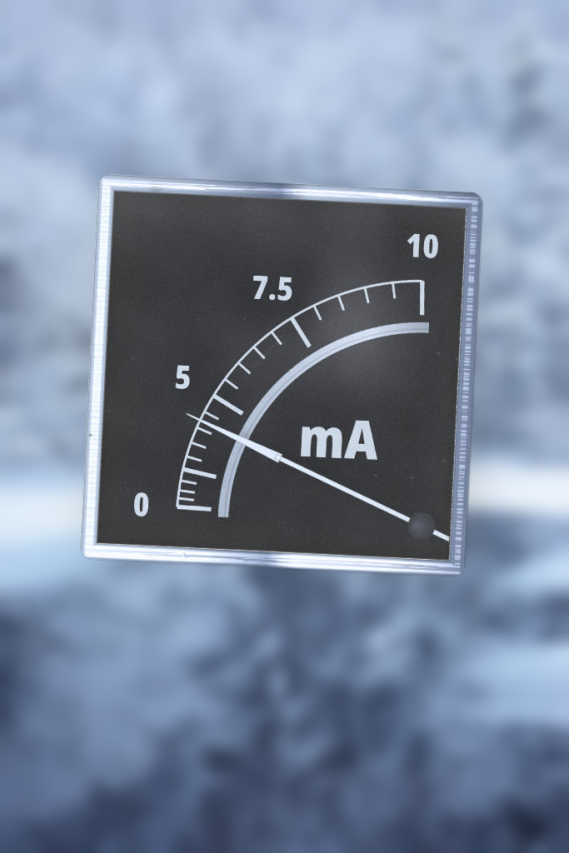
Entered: 4.25; mA
